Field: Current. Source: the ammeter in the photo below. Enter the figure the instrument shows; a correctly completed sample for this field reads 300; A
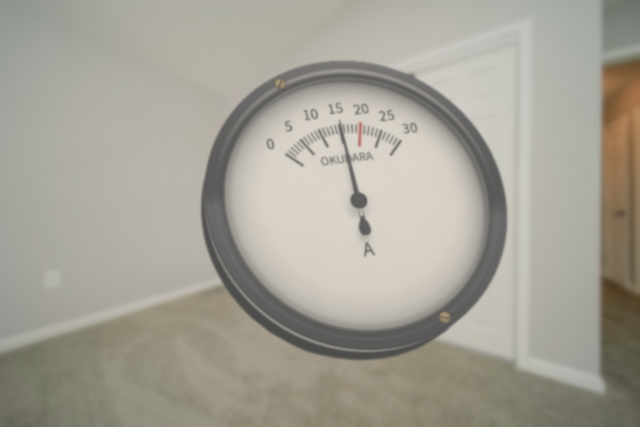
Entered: 15; A
